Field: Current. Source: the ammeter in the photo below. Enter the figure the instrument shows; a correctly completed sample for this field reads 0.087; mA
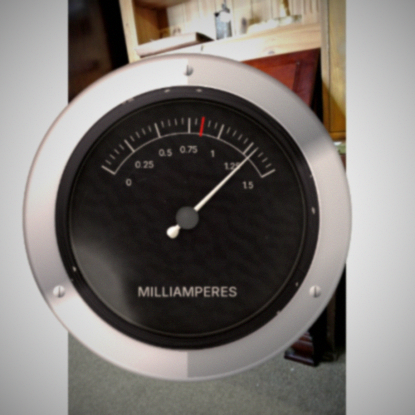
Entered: 1.3; mA
